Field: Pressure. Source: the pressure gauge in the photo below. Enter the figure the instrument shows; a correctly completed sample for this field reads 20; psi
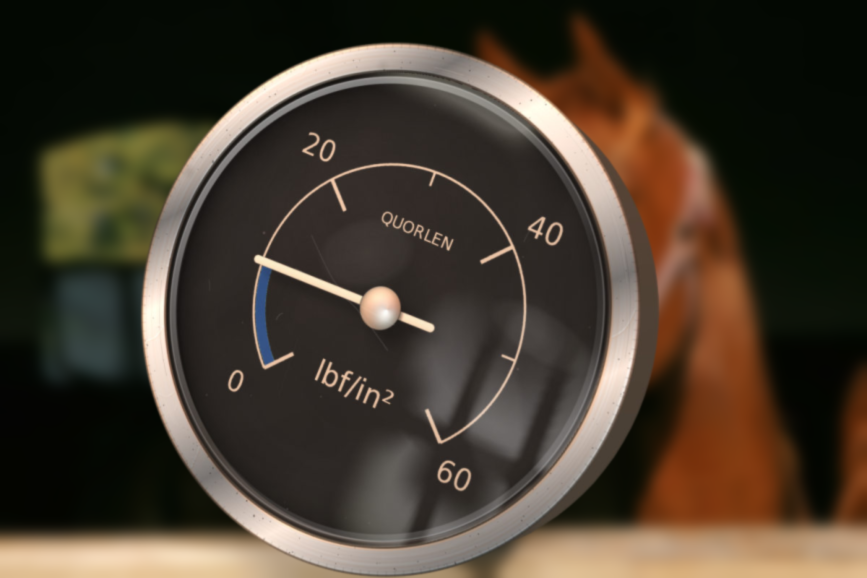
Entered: 10; psi
